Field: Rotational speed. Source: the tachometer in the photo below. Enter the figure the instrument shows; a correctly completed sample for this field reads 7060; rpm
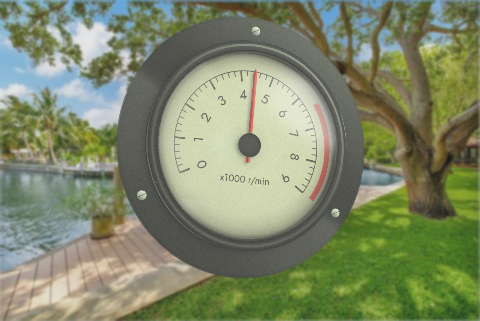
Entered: 4400; rpm
